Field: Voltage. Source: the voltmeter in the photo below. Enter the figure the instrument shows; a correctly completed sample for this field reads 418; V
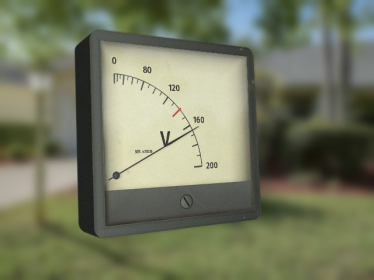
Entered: 165; V
